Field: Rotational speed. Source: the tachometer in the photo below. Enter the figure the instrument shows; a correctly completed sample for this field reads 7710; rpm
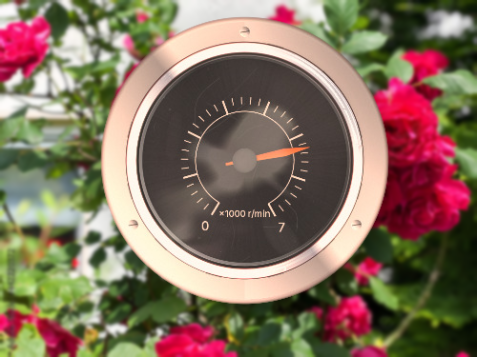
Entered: 5300; rpm
